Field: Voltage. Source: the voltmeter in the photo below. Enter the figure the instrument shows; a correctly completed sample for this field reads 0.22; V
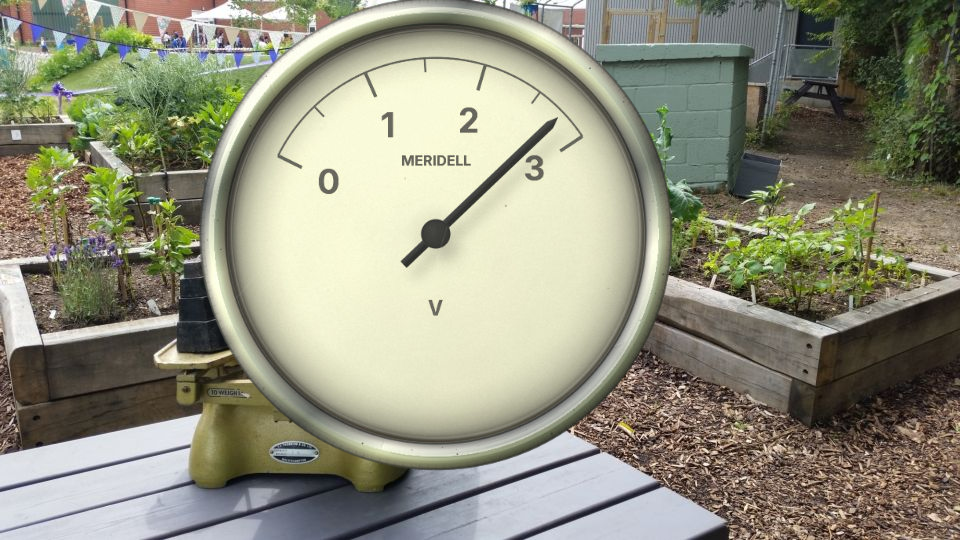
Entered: 2.75; V
